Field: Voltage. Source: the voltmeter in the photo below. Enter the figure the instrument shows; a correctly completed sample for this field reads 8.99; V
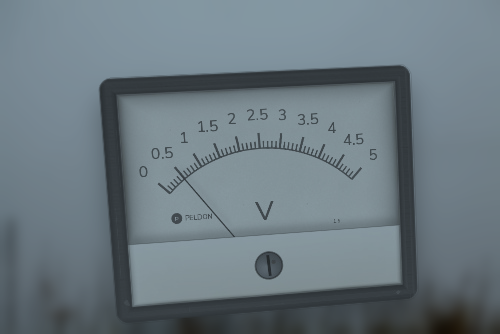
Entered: 0.5; V
